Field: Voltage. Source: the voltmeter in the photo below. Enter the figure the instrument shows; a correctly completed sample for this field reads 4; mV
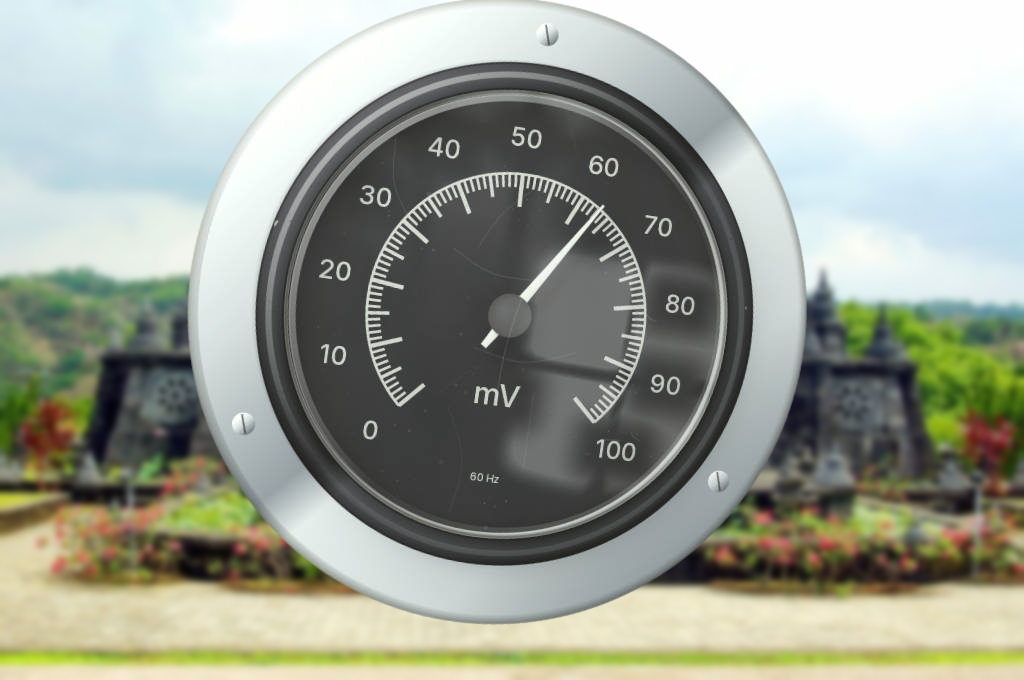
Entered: 63; mV
